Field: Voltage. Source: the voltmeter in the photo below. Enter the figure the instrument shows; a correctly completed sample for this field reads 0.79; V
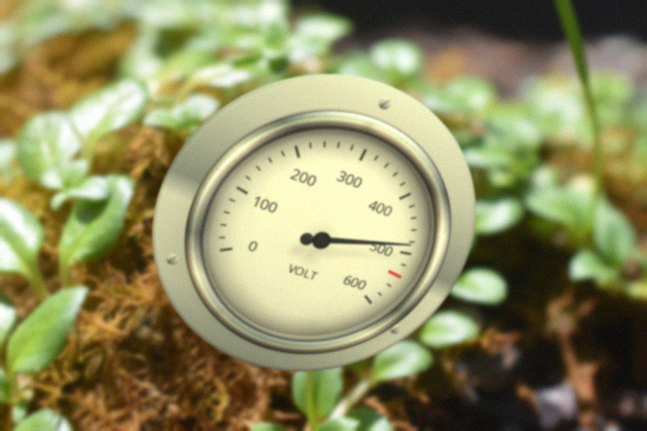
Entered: 480; V
